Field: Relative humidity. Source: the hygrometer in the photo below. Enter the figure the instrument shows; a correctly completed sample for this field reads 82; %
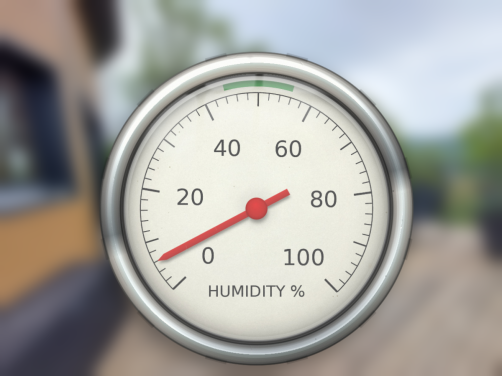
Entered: 6; %
